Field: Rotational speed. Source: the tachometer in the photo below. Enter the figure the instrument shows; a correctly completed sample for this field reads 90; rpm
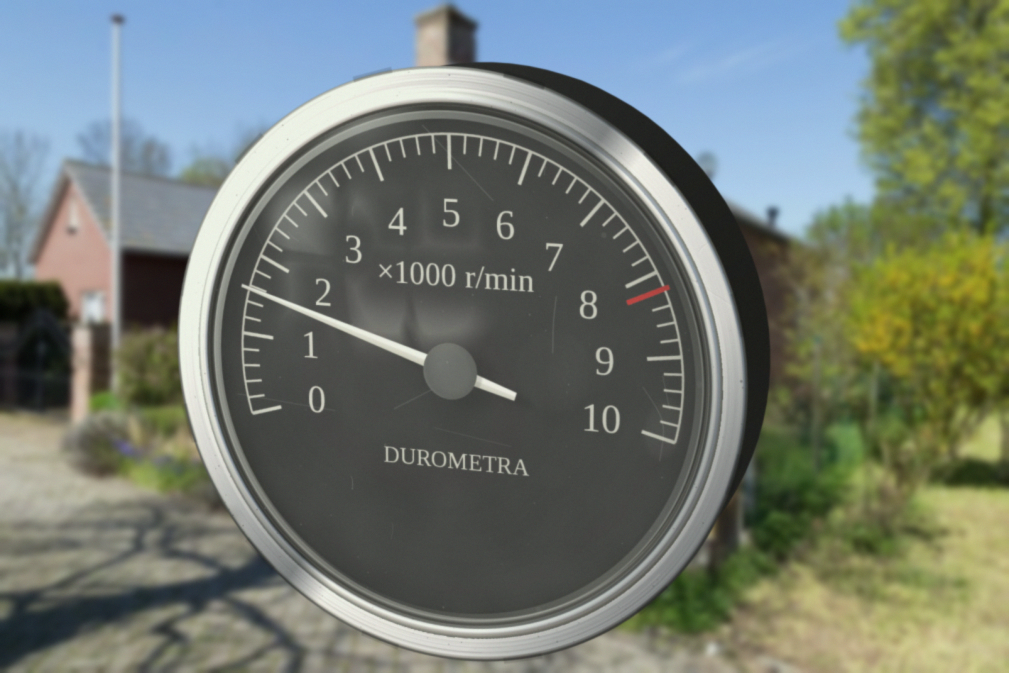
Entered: 1600; rpm
